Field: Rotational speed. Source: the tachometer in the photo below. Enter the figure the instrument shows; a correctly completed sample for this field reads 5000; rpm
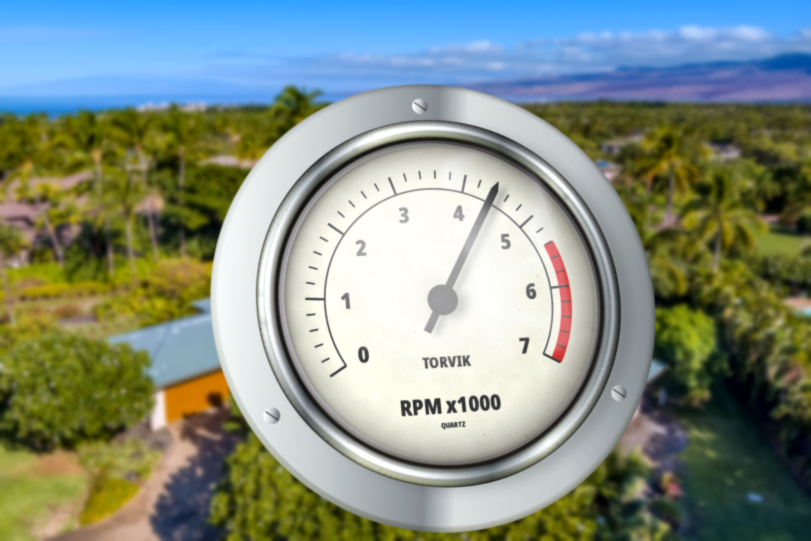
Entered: 4400; rpm
